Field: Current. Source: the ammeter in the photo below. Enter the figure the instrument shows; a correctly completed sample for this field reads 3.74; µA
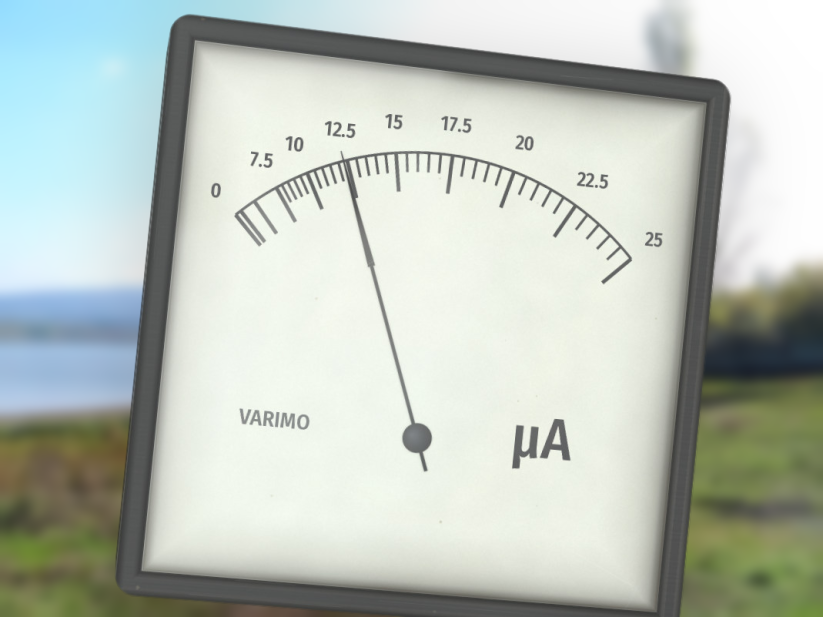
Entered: 12.25; µA
